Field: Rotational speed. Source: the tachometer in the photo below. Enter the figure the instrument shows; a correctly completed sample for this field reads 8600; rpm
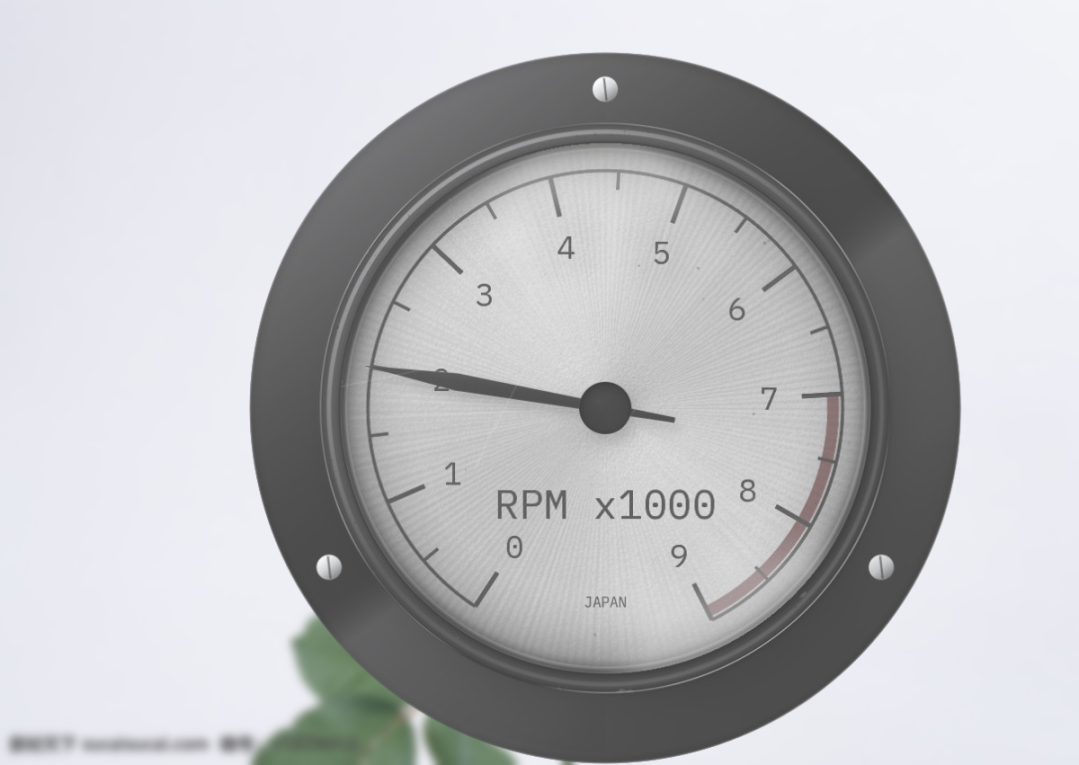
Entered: 2000; rpm
